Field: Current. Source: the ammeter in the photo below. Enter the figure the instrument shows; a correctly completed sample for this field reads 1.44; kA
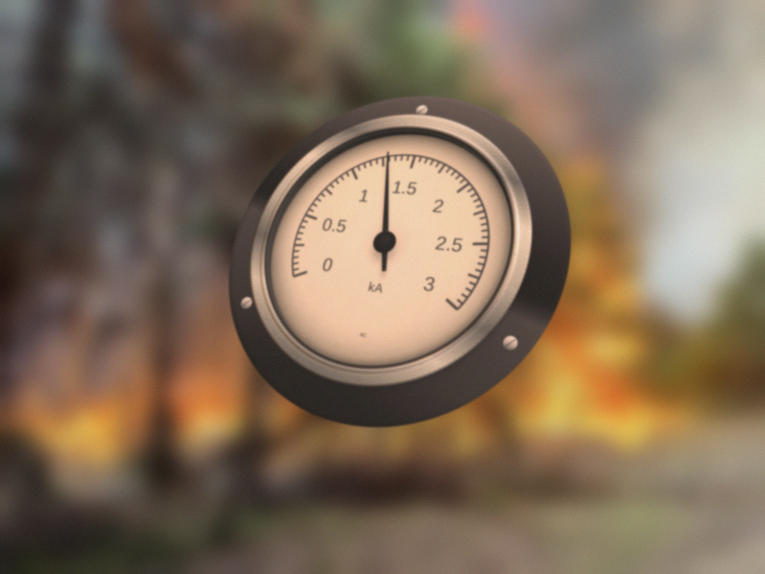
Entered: 1.3; kA
